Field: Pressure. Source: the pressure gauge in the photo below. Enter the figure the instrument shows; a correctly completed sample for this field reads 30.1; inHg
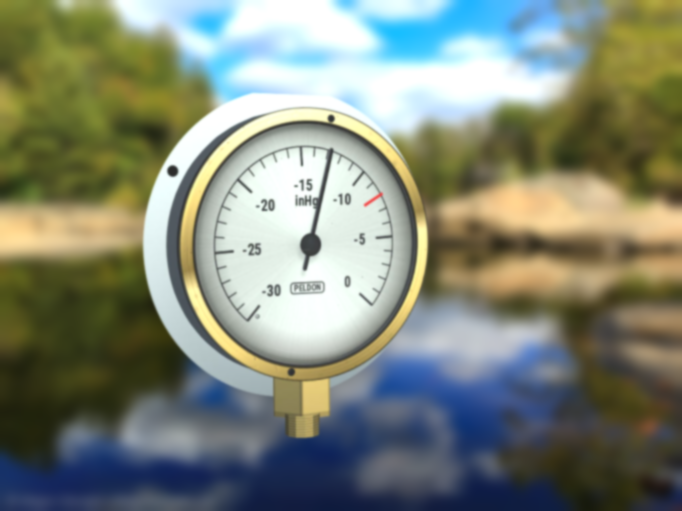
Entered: -13; inHg
